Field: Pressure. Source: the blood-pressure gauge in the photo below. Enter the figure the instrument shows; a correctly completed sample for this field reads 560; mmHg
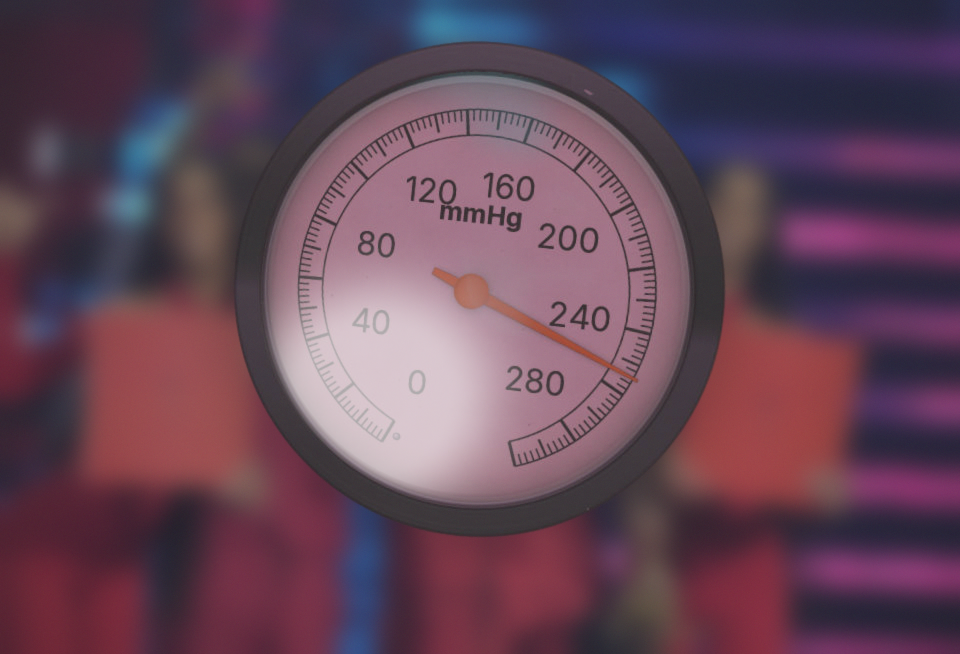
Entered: 254; mmHg
